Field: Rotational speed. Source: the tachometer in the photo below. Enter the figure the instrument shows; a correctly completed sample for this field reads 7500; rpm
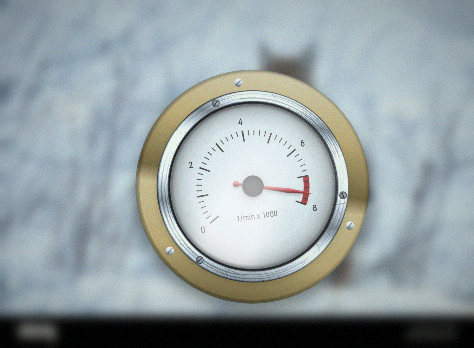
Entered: 7600; rpm
